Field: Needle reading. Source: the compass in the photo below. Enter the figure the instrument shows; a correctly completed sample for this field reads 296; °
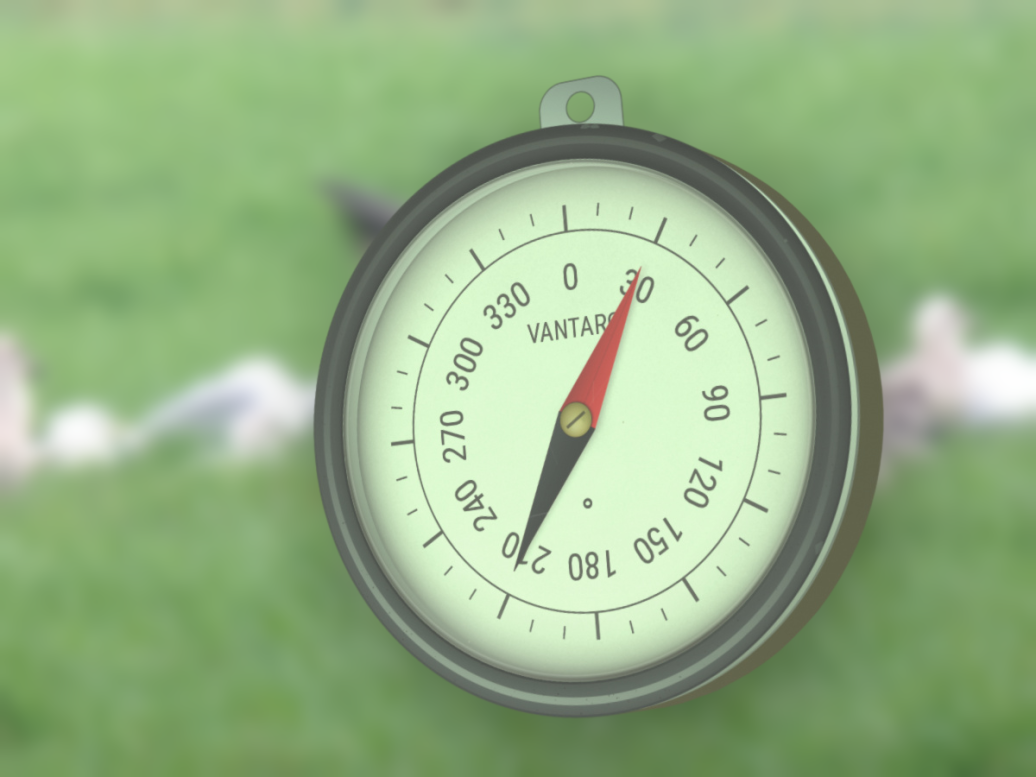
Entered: 30; °
